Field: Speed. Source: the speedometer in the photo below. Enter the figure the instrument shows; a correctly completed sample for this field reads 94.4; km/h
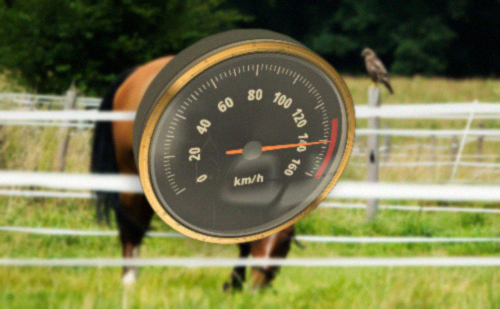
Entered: 140; km/h
